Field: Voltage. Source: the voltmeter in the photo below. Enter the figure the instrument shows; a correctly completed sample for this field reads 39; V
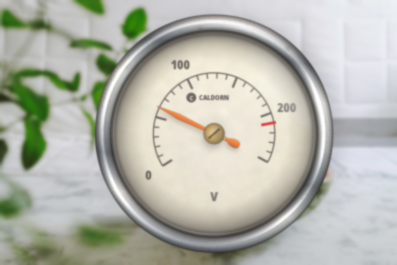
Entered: 60; V
